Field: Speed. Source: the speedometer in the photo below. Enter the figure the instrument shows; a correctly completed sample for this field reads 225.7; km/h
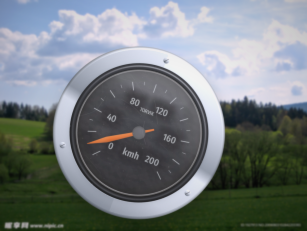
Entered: 10; km/h
